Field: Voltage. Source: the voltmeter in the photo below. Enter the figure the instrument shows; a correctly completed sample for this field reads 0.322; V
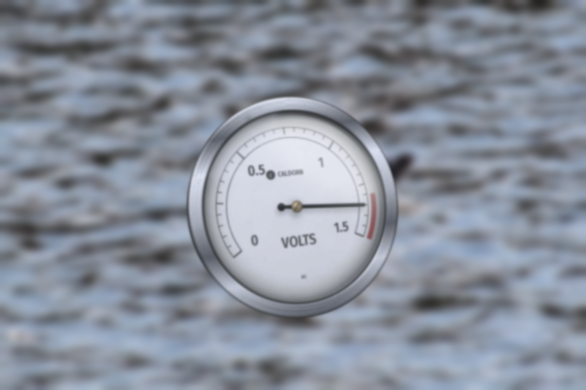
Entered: 1.35; V
